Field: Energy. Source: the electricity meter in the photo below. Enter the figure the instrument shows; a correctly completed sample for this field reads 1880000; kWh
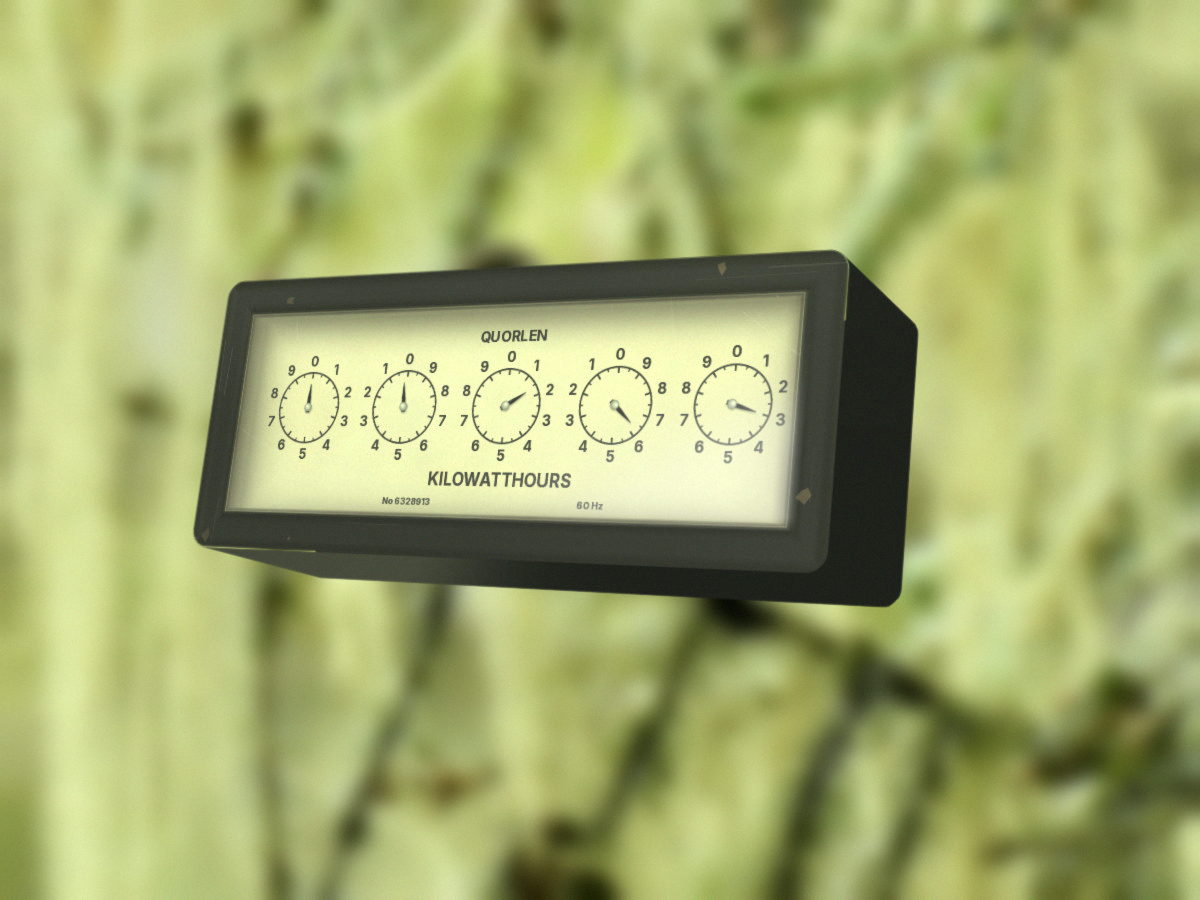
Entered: 163; kWh
